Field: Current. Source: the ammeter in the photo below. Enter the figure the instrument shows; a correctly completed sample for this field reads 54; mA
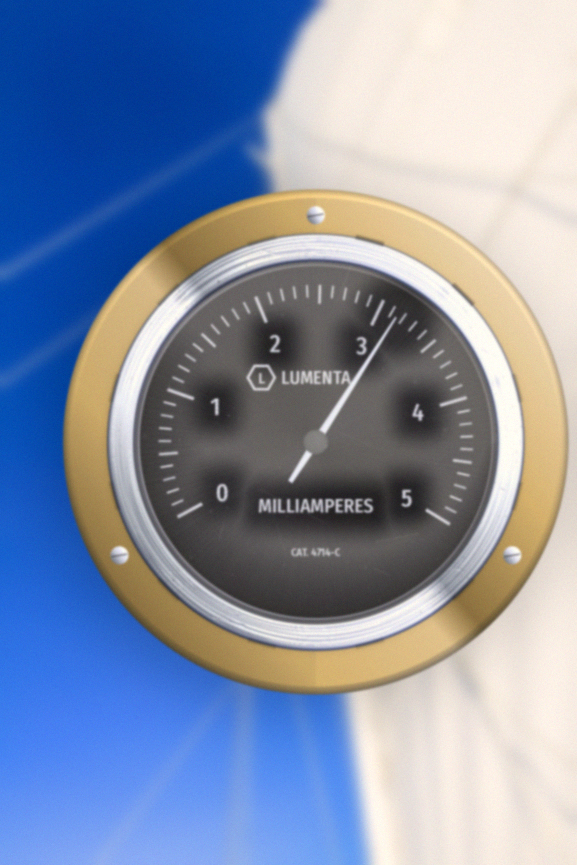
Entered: 3.15; mA
